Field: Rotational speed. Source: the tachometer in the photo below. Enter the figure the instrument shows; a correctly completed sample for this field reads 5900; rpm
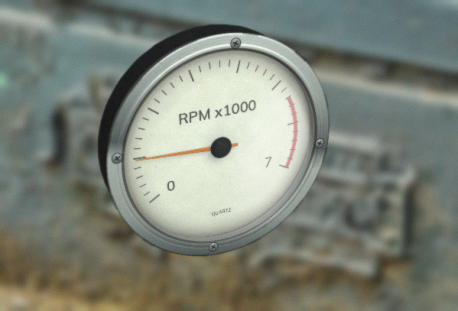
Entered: 1000; rpm
